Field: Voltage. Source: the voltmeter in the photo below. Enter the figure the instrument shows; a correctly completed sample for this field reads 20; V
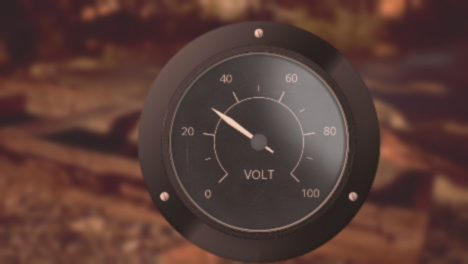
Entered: 30; V
